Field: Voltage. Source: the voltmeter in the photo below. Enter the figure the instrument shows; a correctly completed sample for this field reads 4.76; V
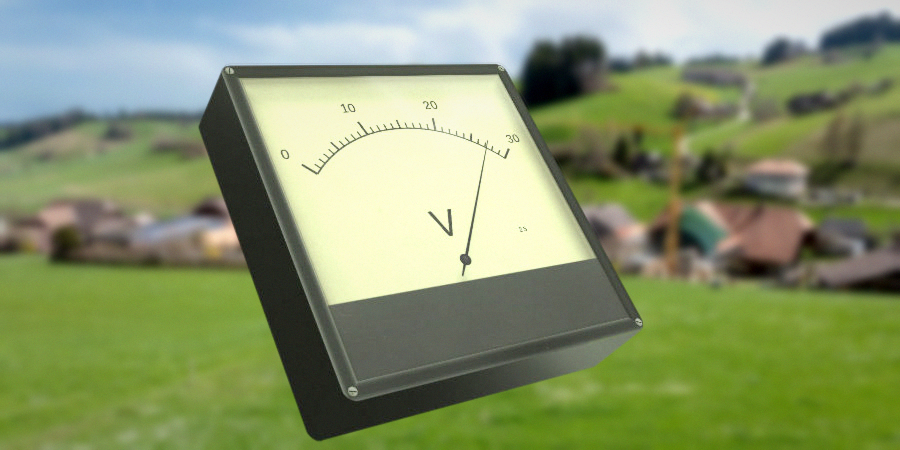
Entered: 27; V
